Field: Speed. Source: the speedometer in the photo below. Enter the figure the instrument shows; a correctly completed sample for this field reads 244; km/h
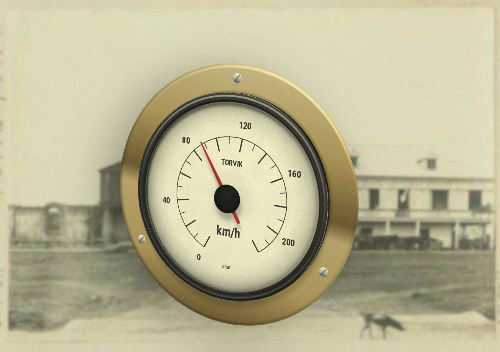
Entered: 90; km/h
